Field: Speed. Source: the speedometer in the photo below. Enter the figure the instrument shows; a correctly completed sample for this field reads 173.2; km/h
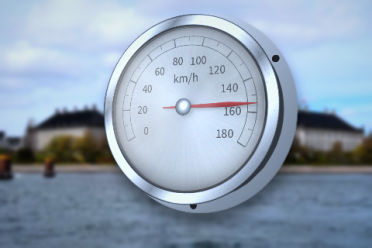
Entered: 155; km/h
